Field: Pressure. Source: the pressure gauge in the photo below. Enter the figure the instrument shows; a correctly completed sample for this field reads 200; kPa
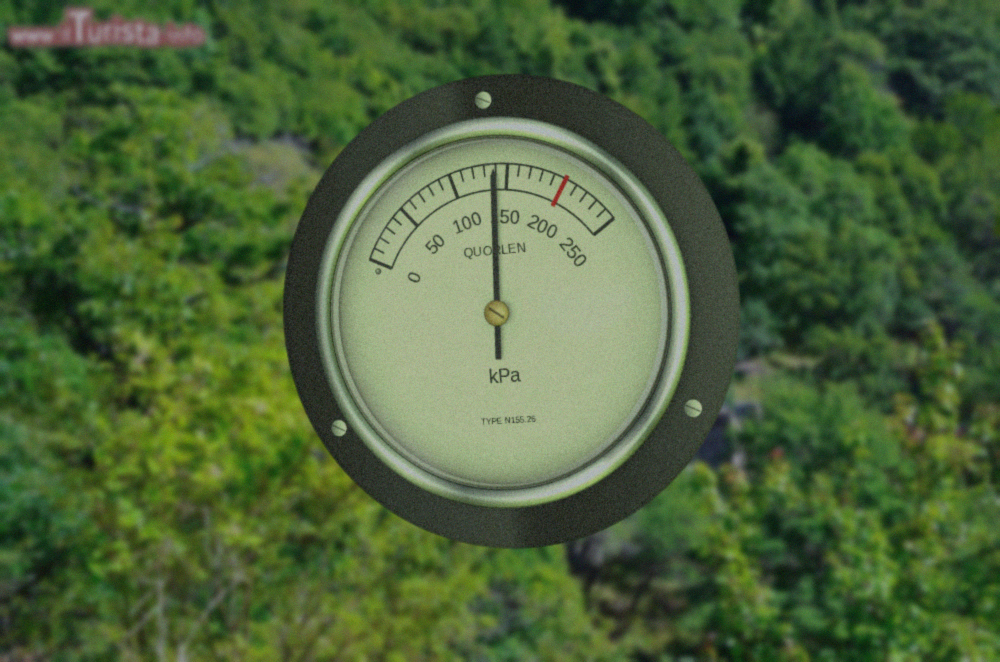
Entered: 140; kPa
